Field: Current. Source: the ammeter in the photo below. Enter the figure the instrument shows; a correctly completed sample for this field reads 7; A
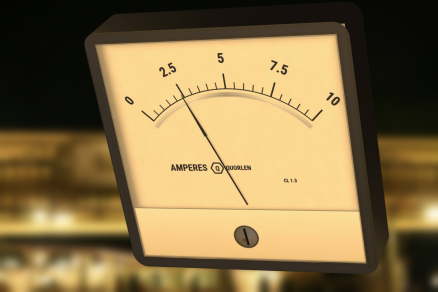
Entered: 2.5; A
